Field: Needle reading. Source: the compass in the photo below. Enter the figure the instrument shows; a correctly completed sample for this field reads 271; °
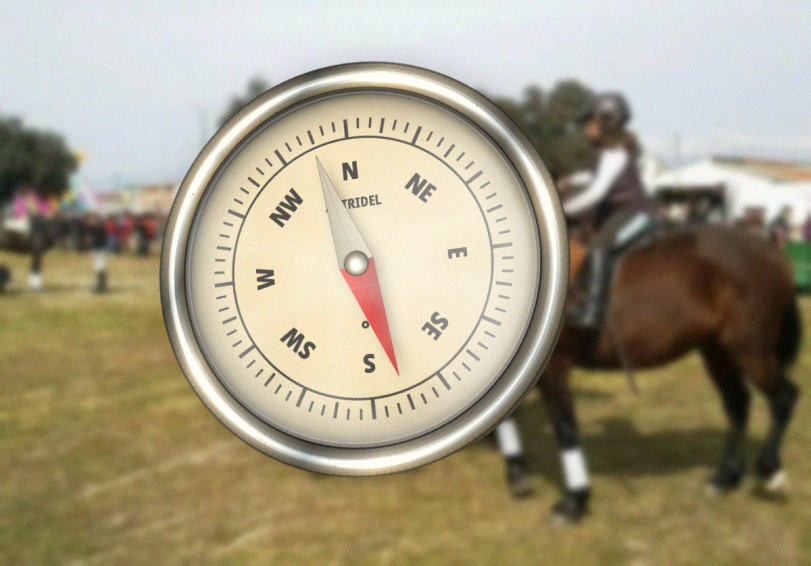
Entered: 165; °
